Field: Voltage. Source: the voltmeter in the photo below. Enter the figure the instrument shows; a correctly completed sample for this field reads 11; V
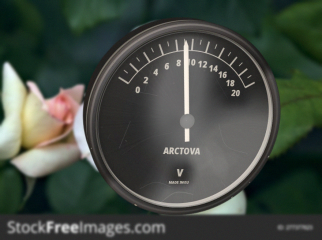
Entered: 9; V
